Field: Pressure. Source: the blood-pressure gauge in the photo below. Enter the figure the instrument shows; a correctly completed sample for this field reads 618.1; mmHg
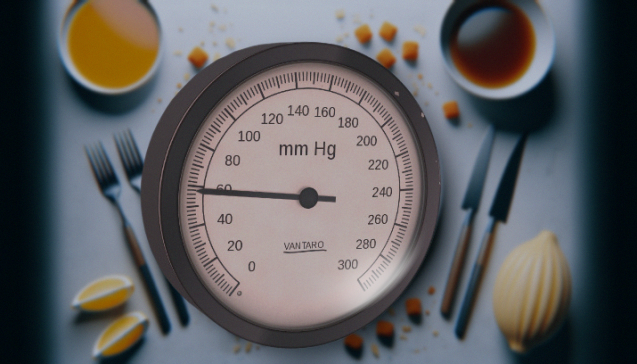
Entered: 58; mmHg
